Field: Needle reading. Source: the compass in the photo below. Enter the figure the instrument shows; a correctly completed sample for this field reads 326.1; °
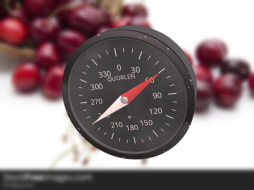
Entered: 60; °
